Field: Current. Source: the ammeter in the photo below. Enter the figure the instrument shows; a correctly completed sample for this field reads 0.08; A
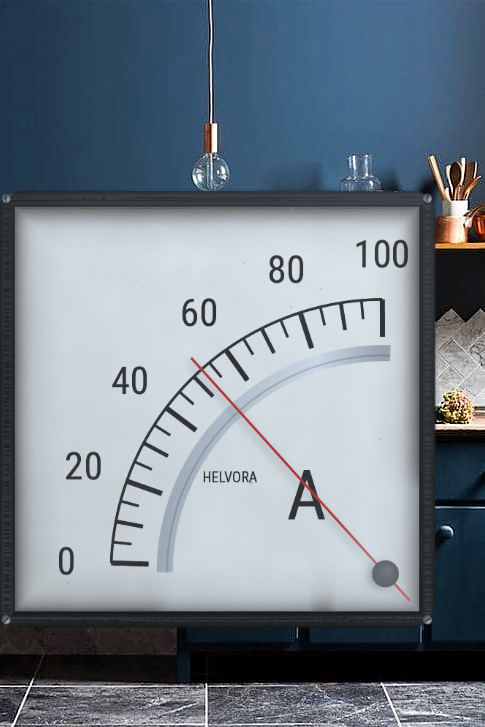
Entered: 52.5; A
